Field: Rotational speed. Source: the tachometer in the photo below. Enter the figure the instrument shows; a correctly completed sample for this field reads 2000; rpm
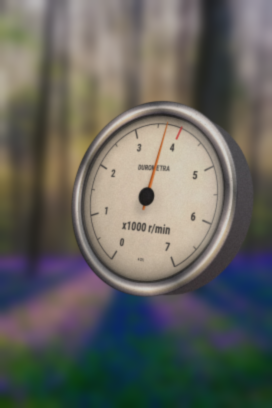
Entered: 3750; rpm
